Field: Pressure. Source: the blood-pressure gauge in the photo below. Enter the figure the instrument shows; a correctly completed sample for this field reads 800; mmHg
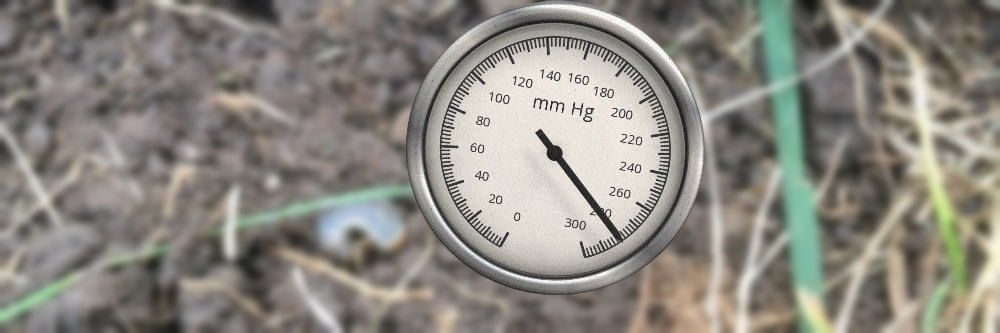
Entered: 280; mmHg
